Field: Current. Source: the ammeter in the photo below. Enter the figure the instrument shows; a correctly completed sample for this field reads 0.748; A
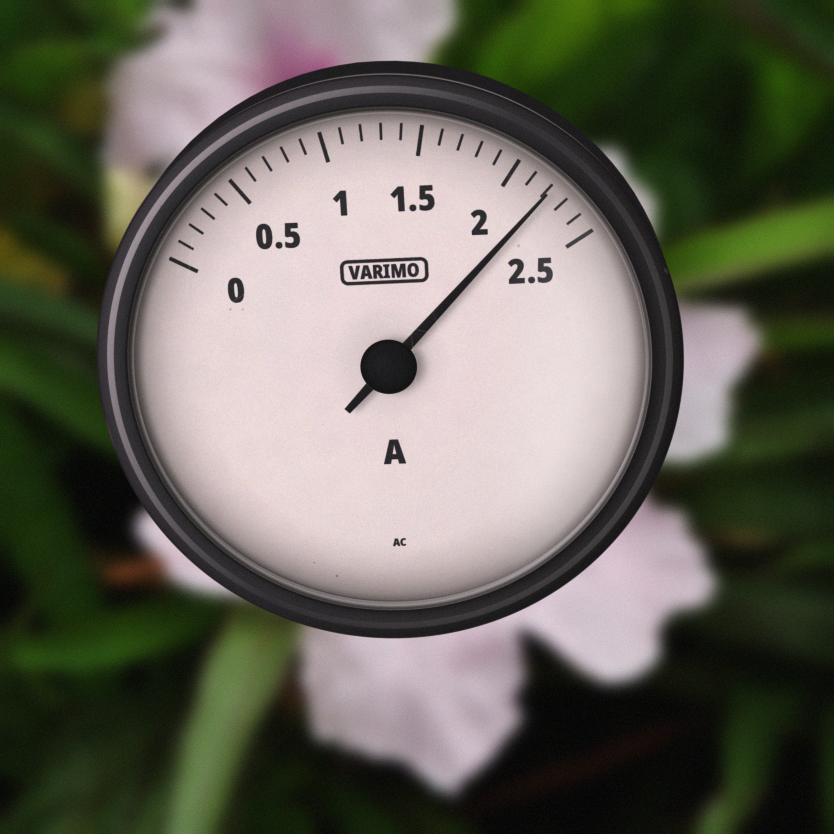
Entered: 2.2; A
